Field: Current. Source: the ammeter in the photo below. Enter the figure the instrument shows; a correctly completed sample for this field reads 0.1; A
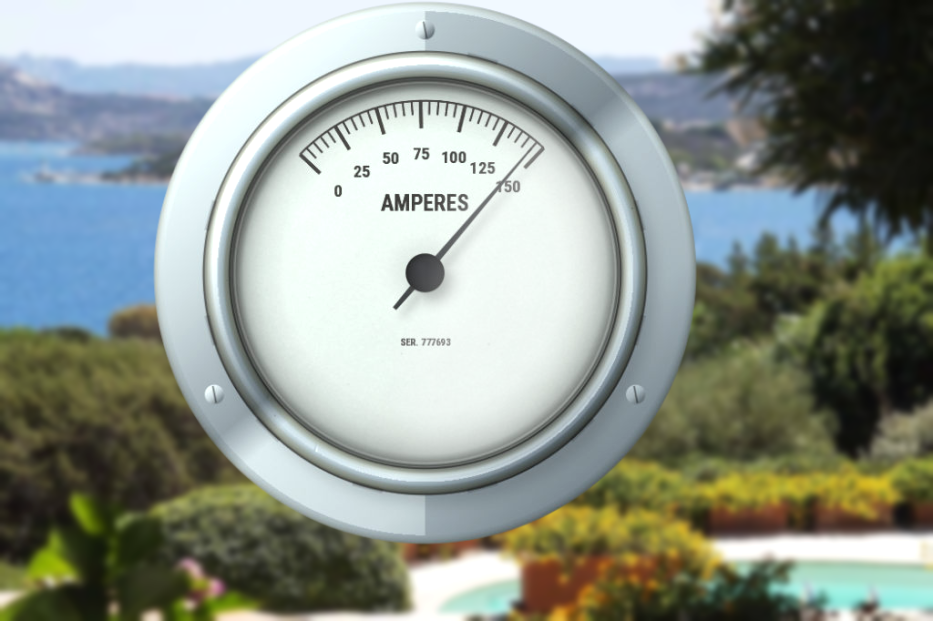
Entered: 145; A
